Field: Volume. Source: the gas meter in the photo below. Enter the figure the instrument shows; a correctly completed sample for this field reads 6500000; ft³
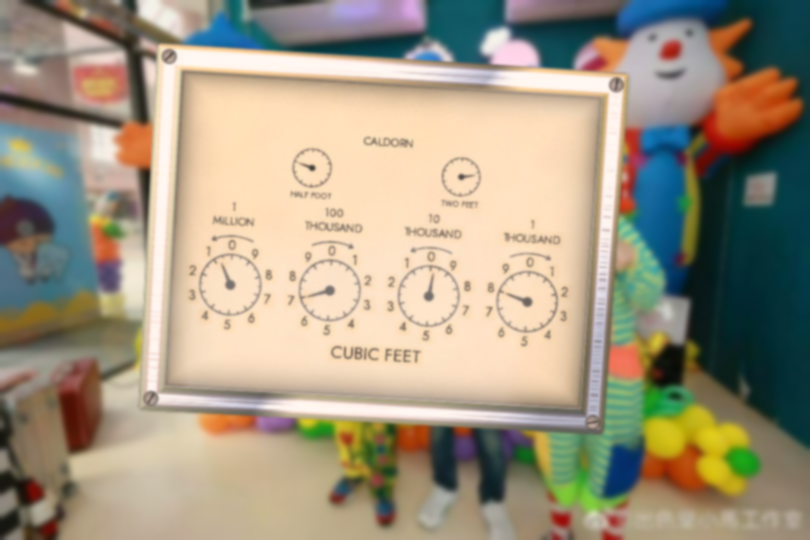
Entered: 69800; ft³
